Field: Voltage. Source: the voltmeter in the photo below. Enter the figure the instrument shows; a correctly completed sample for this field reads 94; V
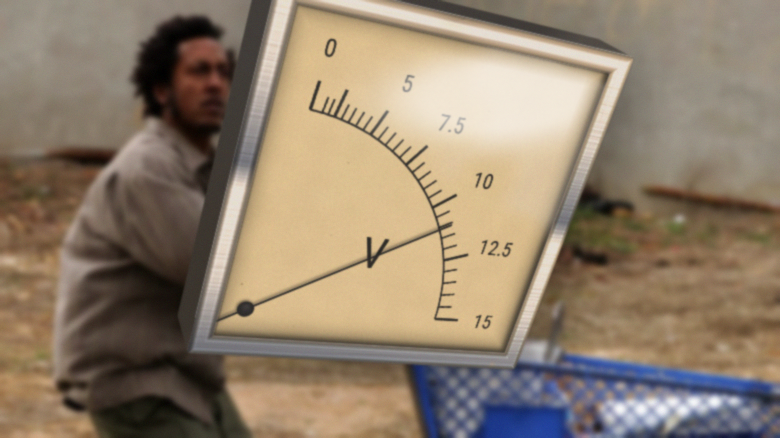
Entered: 11; V
